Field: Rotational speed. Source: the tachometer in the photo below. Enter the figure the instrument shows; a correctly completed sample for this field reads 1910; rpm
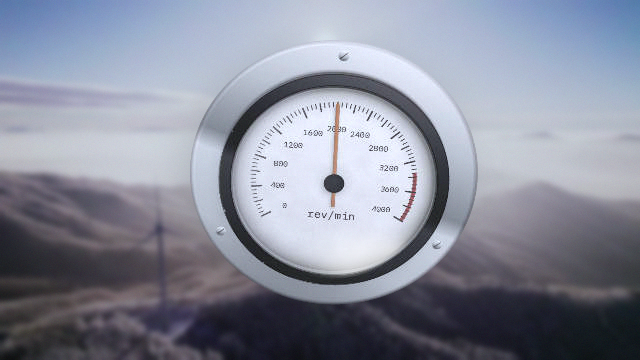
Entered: 2000; rpm
